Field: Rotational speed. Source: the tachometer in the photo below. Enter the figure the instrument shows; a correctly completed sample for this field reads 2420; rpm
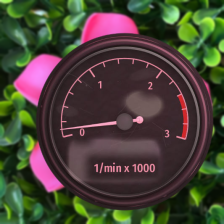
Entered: 100; rpm
